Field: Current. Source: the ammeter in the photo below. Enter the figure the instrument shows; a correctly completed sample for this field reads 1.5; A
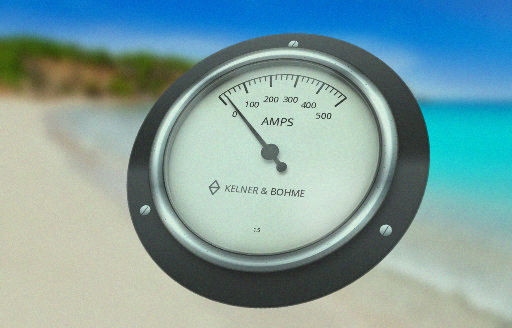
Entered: 20; A
